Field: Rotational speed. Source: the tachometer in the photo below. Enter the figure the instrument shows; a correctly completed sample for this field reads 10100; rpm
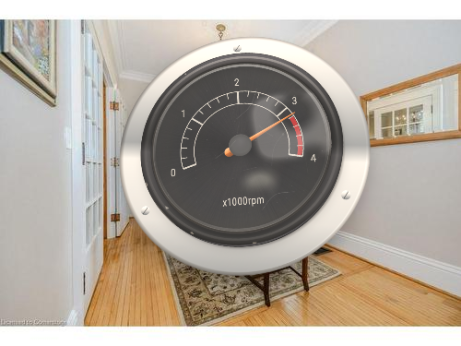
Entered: 3200; rpm
